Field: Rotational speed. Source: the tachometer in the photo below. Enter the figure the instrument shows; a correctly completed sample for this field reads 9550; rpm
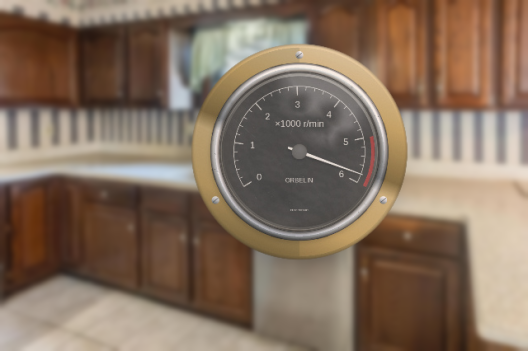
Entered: 5800; rpm
